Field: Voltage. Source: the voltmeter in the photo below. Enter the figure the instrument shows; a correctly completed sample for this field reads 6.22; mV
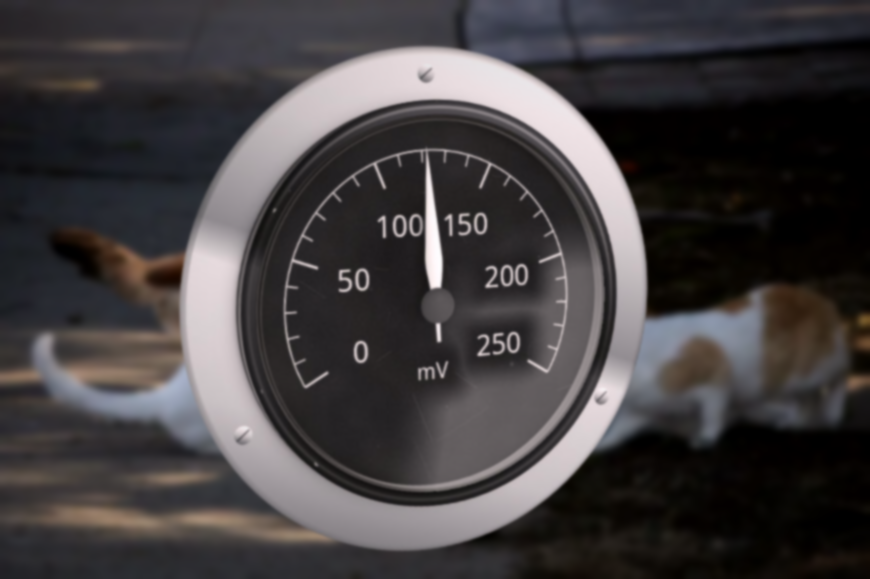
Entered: 120; mV
